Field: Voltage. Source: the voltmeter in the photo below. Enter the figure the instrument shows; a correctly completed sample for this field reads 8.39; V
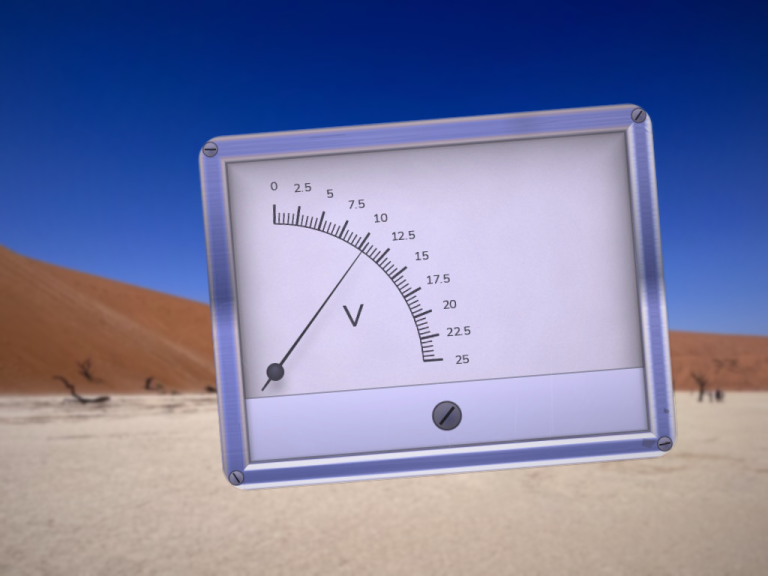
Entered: 10.5; V
